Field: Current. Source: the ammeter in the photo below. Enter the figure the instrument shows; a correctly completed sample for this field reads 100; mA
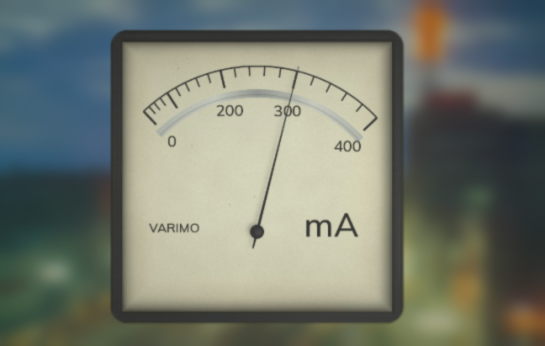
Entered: 300; mA
